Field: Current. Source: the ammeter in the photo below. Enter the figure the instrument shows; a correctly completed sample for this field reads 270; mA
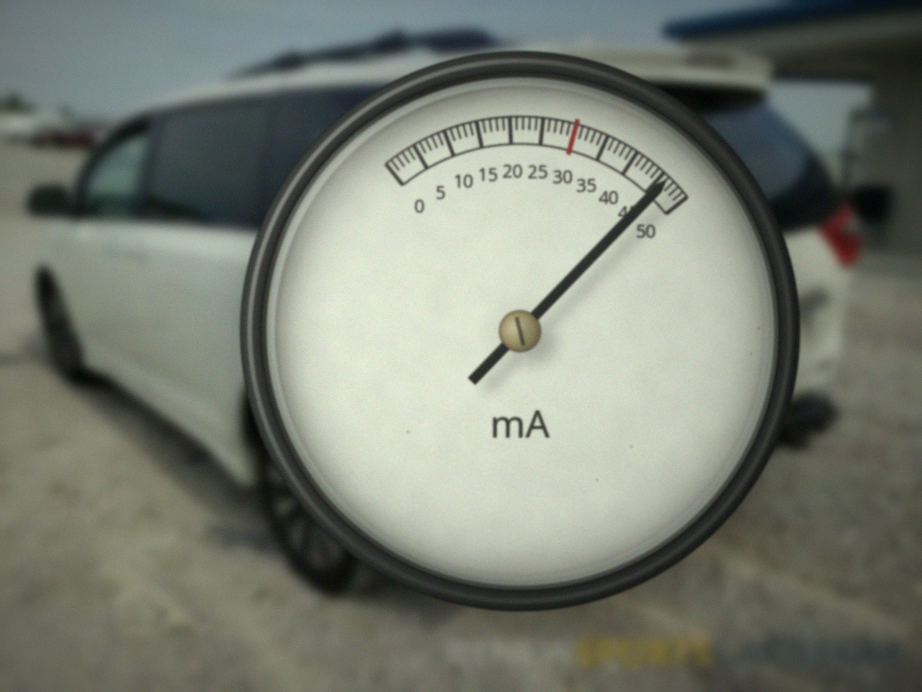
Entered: 46; mA
